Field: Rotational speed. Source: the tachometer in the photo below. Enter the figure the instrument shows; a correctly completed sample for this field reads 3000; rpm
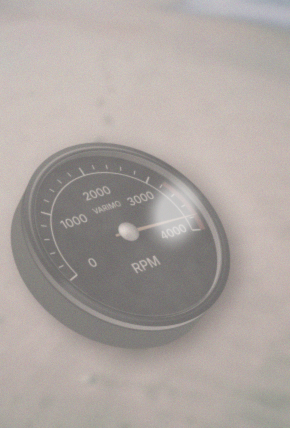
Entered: 3800; rpm
